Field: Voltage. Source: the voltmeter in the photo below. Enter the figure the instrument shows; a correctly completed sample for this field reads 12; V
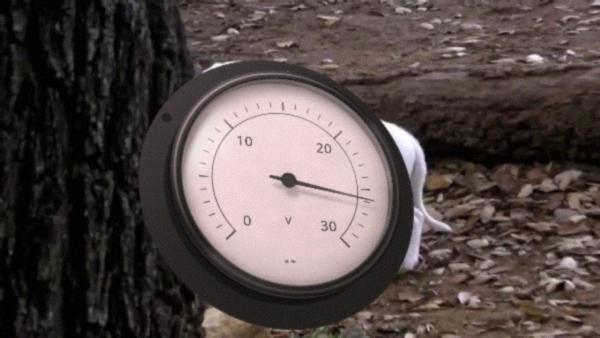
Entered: 26; V
